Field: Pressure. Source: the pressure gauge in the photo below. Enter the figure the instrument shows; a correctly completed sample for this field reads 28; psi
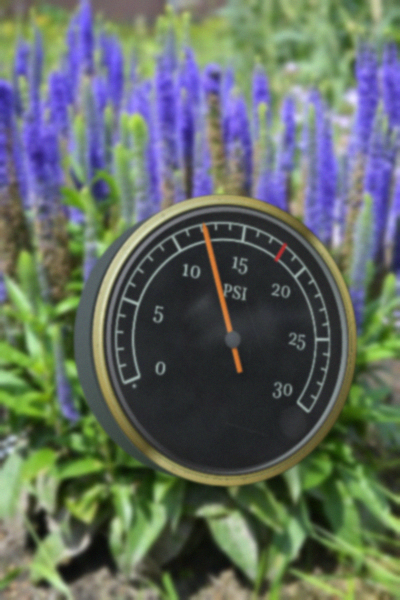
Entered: 12; psi
